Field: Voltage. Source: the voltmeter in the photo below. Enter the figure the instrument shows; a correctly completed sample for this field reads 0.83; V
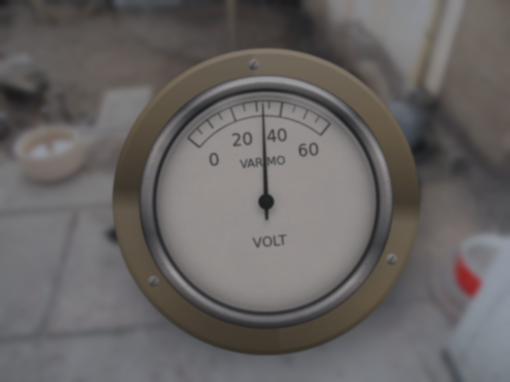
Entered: 32.5; V
